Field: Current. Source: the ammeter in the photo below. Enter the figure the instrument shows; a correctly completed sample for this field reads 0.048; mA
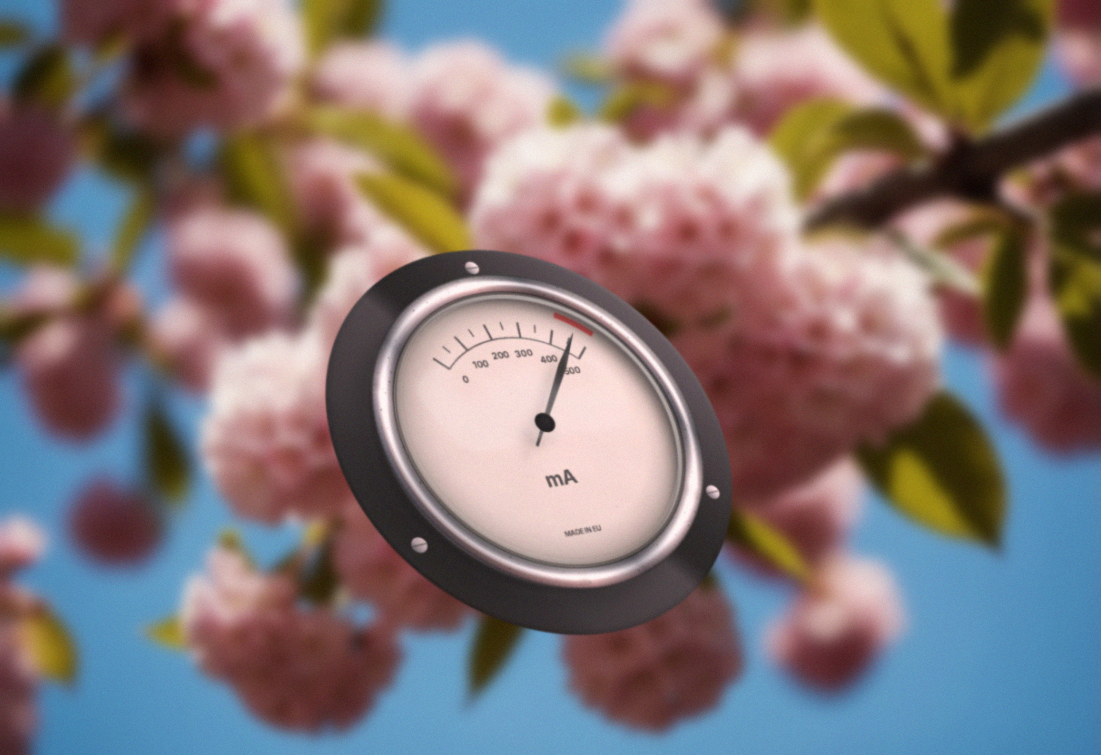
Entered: 450; mA
